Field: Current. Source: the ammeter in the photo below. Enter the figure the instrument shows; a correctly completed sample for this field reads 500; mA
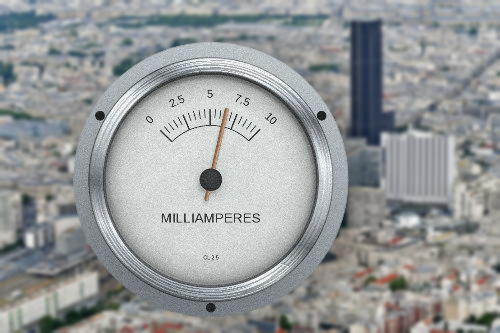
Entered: 6.5; mA
